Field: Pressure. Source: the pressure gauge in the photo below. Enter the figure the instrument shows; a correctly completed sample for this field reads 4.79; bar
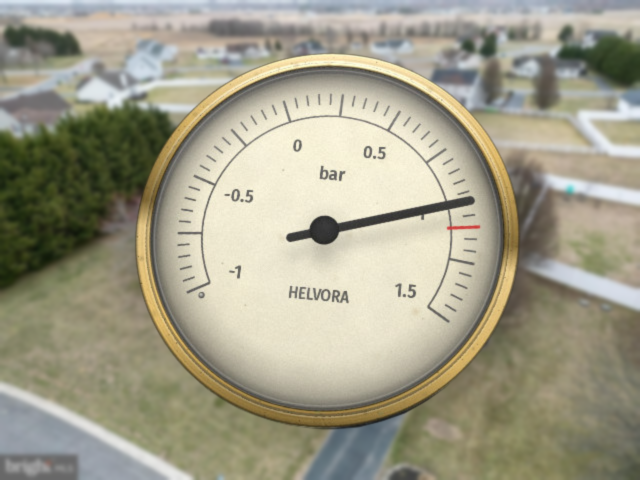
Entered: 1; bar
